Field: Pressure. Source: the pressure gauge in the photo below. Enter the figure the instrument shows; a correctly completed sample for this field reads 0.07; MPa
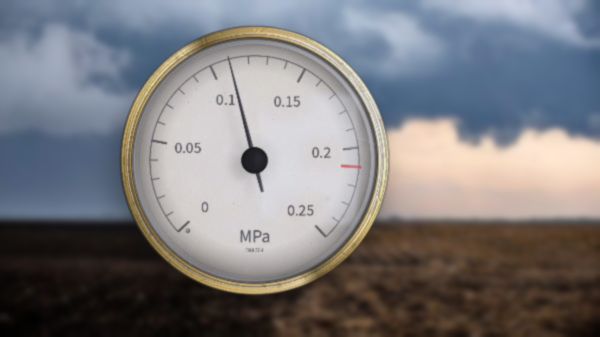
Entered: 0.11; MPa
